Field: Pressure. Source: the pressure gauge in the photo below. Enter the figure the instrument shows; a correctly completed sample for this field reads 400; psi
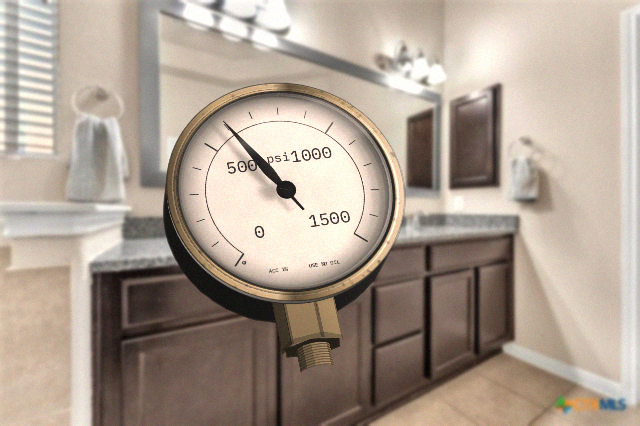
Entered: 600; psi
